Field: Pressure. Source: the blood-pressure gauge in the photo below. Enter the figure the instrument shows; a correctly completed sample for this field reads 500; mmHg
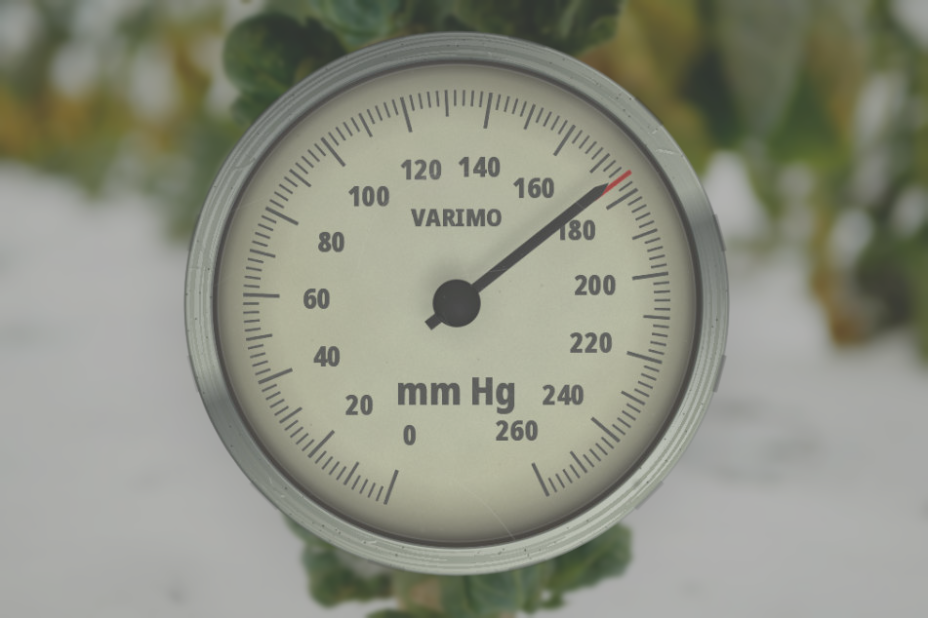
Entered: 175; mmHg
